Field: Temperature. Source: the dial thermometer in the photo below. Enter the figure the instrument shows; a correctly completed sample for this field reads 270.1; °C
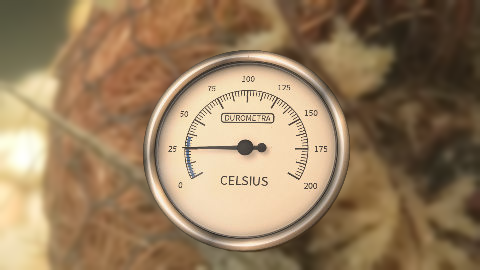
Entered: 25; °C
